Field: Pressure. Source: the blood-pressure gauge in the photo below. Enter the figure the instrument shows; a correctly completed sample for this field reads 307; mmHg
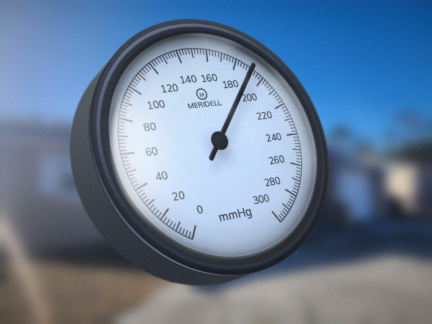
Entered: 190; mmHg
